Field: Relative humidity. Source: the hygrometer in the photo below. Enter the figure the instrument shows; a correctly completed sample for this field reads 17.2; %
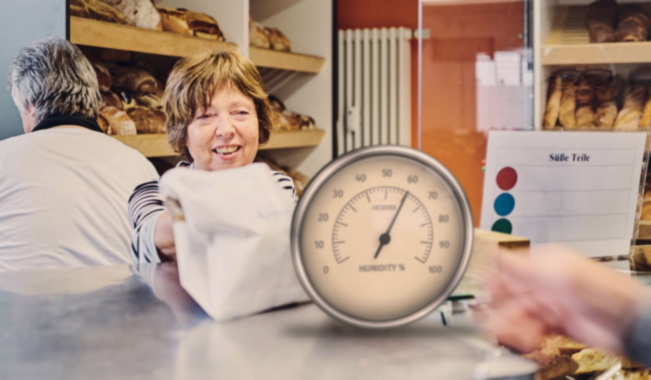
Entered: 60; %
